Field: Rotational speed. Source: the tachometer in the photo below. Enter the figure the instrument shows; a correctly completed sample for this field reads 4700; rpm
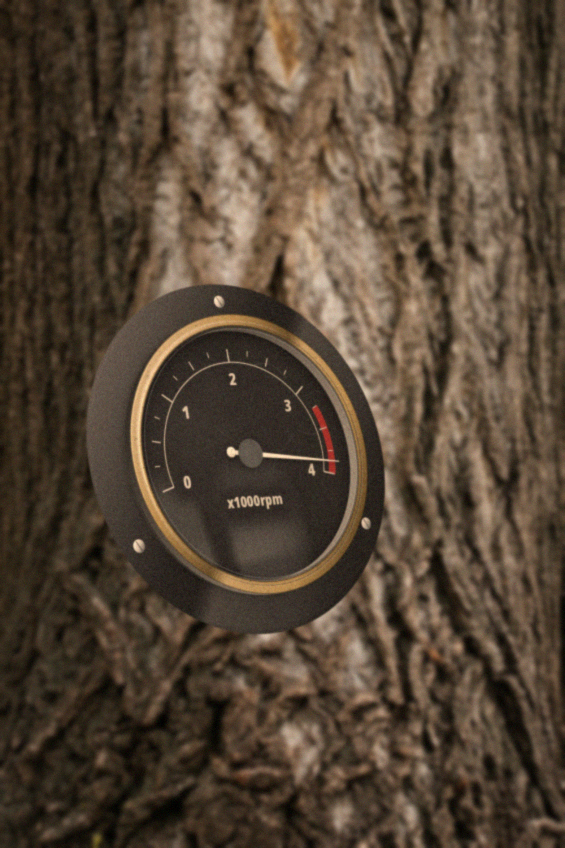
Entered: 3875; rpm
